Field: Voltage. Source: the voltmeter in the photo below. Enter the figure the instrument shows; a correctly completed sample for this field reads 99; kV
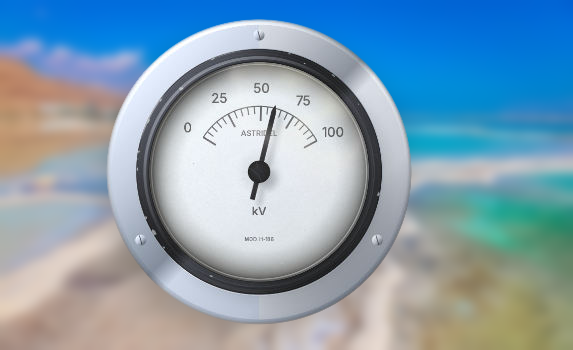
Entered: 60; kV
